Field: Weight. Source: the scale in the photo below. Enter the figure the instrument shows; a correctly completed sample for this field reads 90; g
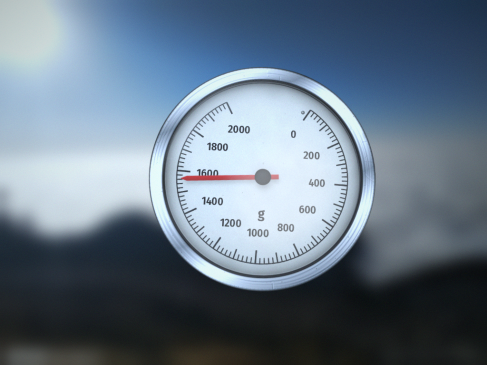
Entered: 1560; g
